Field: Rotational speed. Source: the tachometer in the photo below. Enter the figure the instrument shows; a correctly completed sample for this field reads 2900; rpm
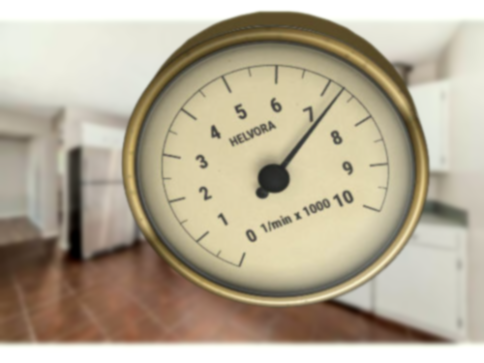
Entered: 7250; rpm
